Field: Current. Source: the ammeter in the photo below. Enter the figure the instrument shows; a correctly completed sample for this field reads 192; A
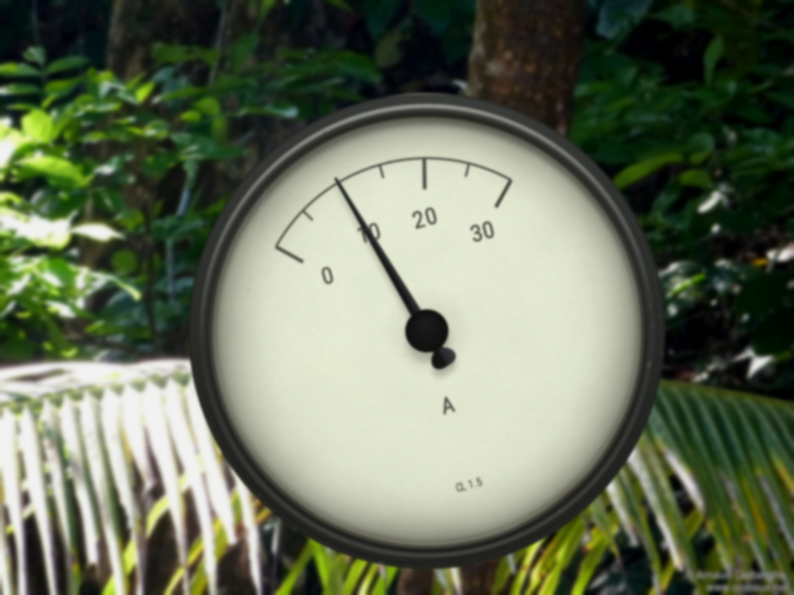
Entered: 10; A
